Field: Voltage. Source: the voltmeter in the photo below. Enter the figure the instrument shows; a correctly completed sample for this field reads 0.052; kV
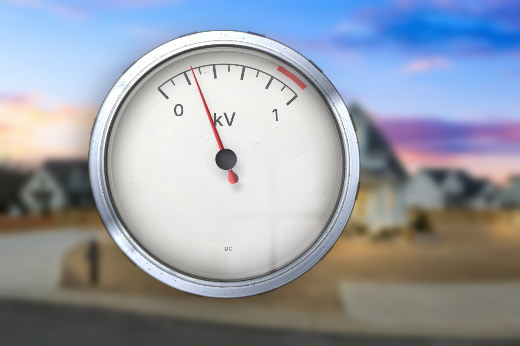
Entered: 0.25; kV
